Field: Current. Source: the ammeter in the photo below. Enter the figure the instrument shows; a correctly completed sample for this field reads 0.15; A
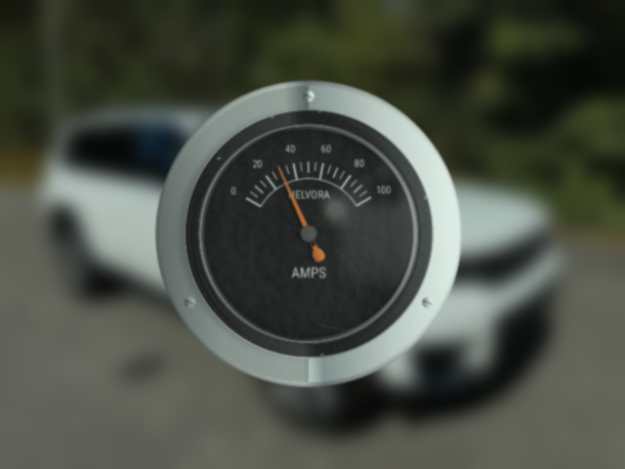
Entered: 30; A
